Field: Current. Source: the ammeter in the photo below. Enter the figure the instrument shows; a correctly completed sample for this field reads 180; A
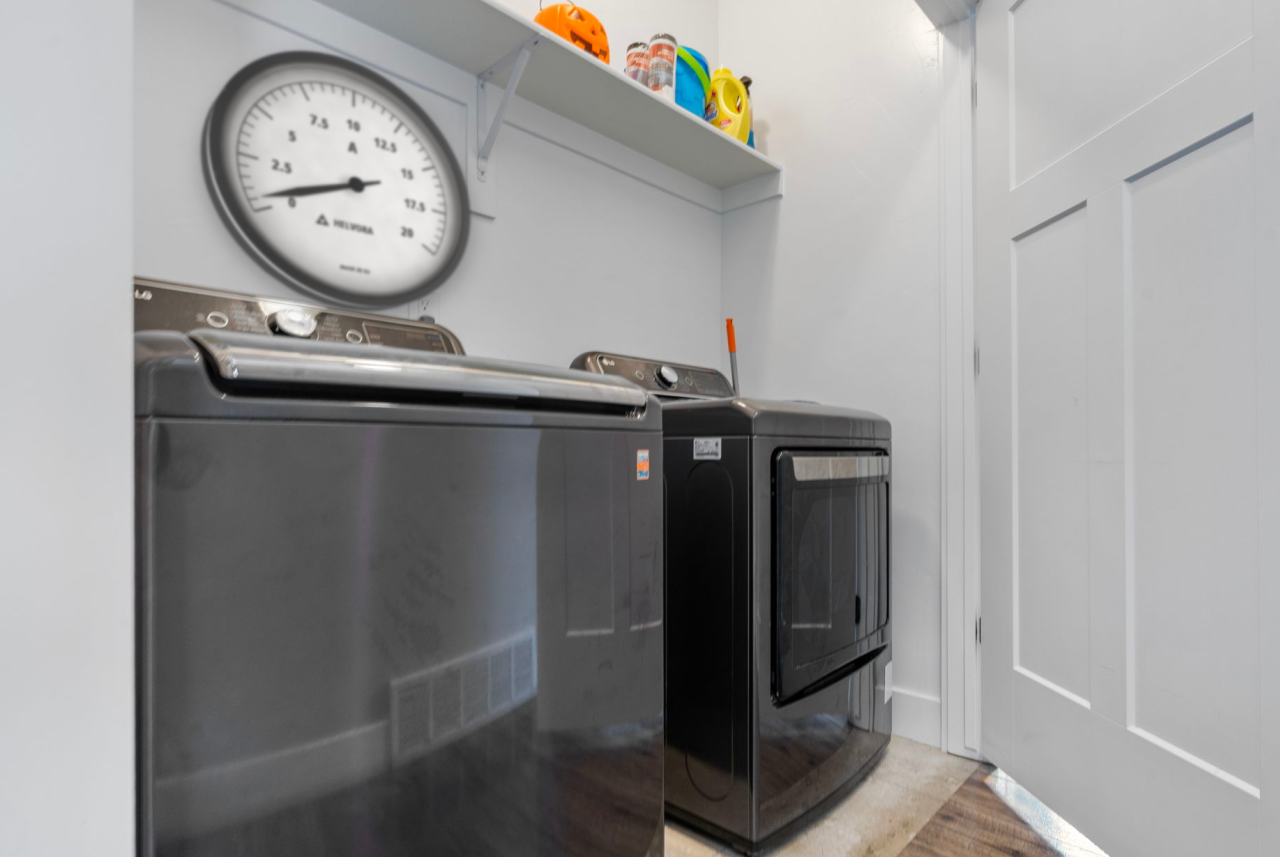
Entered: 0.5; A
